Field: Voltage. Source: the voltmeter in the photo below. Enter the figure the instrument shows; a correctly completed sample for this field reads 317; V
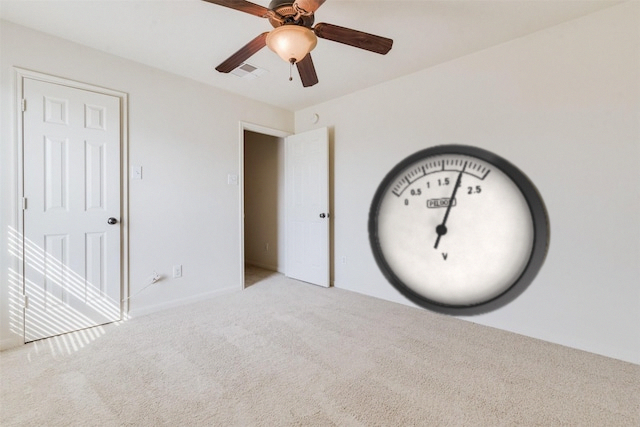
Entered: 2; V
